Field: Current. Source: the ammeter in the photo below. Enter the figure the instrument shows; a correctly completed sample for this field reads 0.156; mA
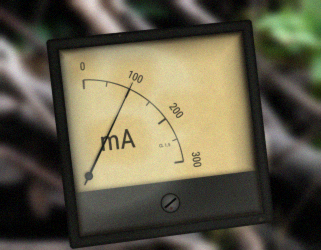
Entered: 100; mA
